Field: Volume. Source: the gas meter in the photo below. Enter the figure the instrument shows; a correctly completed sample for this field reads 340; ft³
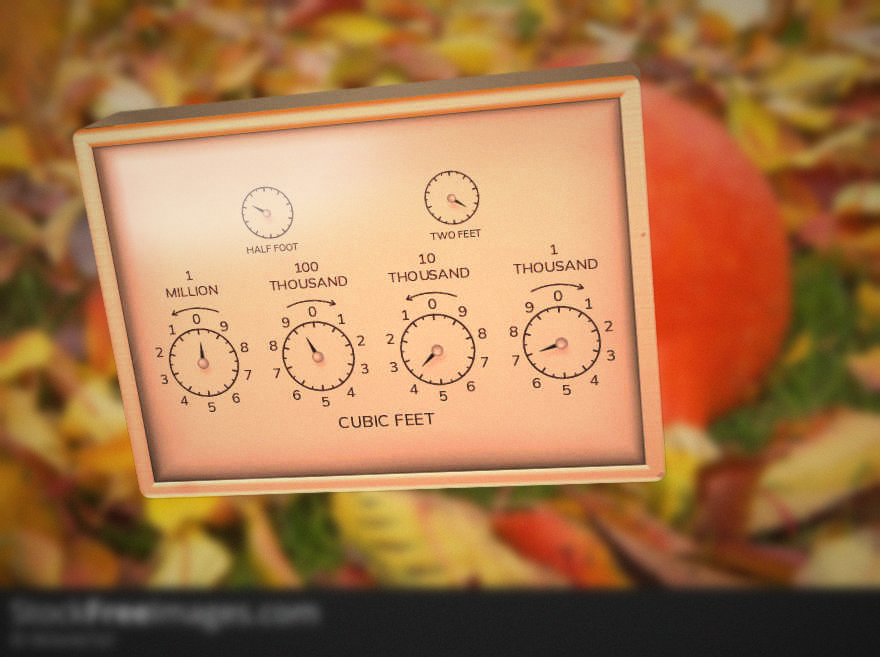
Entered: 993700; ft³
